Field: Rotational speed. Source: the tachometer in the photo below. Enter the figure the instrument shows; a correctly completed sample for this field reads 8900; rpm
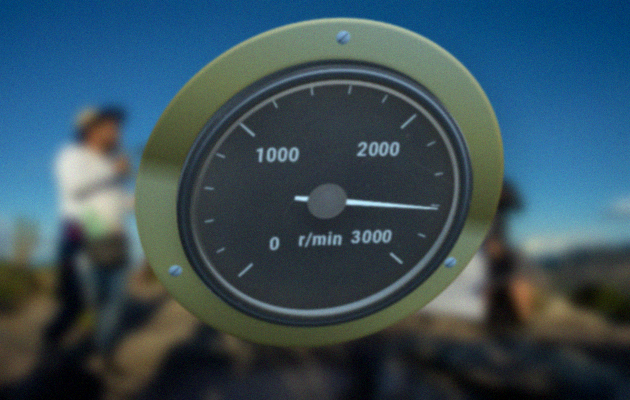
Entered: 2600; rpm
